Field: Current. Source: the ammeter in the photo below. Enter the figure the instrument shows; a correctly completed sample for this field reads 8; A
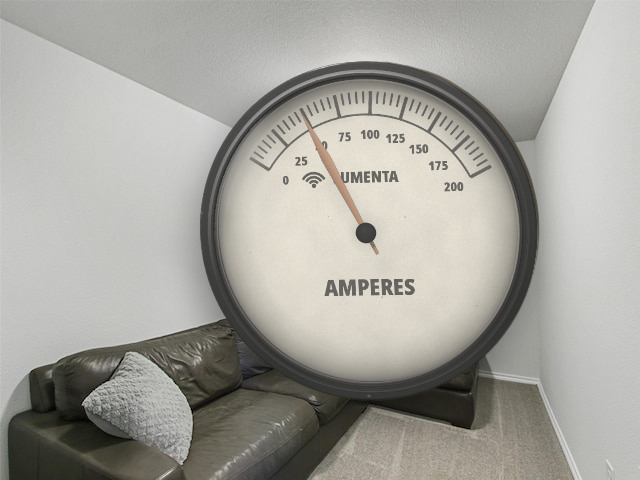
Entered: 50; A
